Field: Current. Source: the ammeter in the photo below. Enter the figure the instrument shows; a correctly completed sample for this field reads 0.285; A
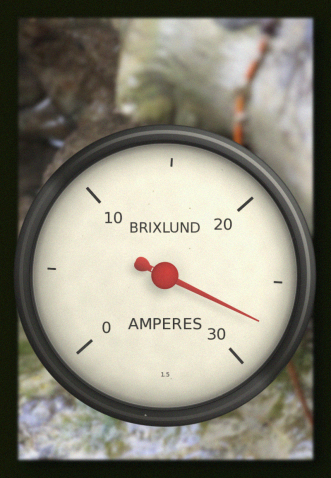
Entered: 27.5; A
